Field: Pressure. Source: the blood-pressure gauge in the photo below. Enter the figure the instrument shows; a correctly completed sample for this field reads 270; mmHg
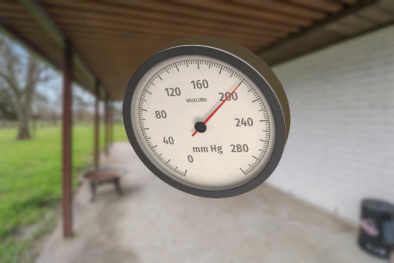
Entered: 200; mmHg
